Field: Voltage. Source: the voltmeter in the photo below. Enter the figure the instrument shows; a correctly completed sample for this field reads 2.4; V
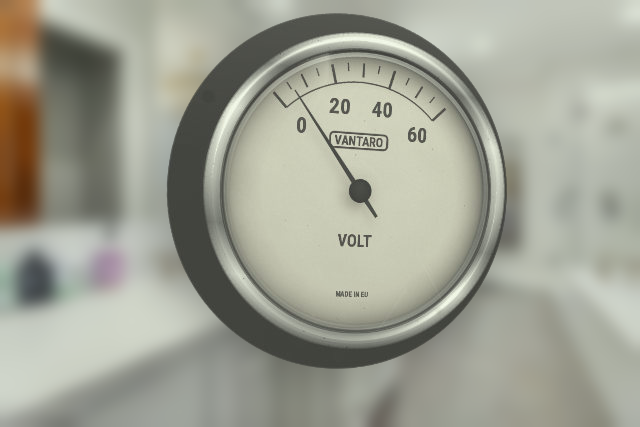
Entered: 5; V
